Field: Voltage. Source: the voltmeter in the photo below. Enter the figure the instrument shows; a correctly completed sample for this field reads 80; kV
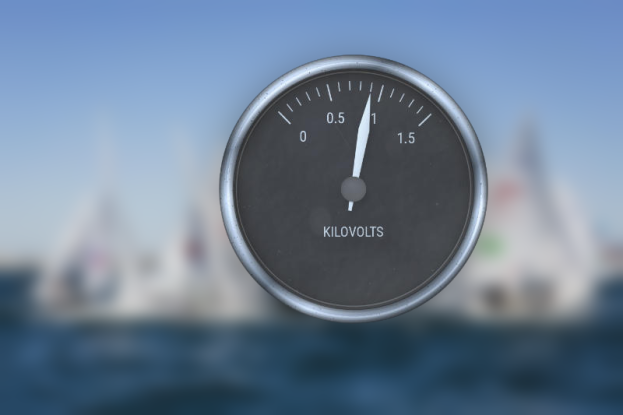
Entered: 0.9; kV
